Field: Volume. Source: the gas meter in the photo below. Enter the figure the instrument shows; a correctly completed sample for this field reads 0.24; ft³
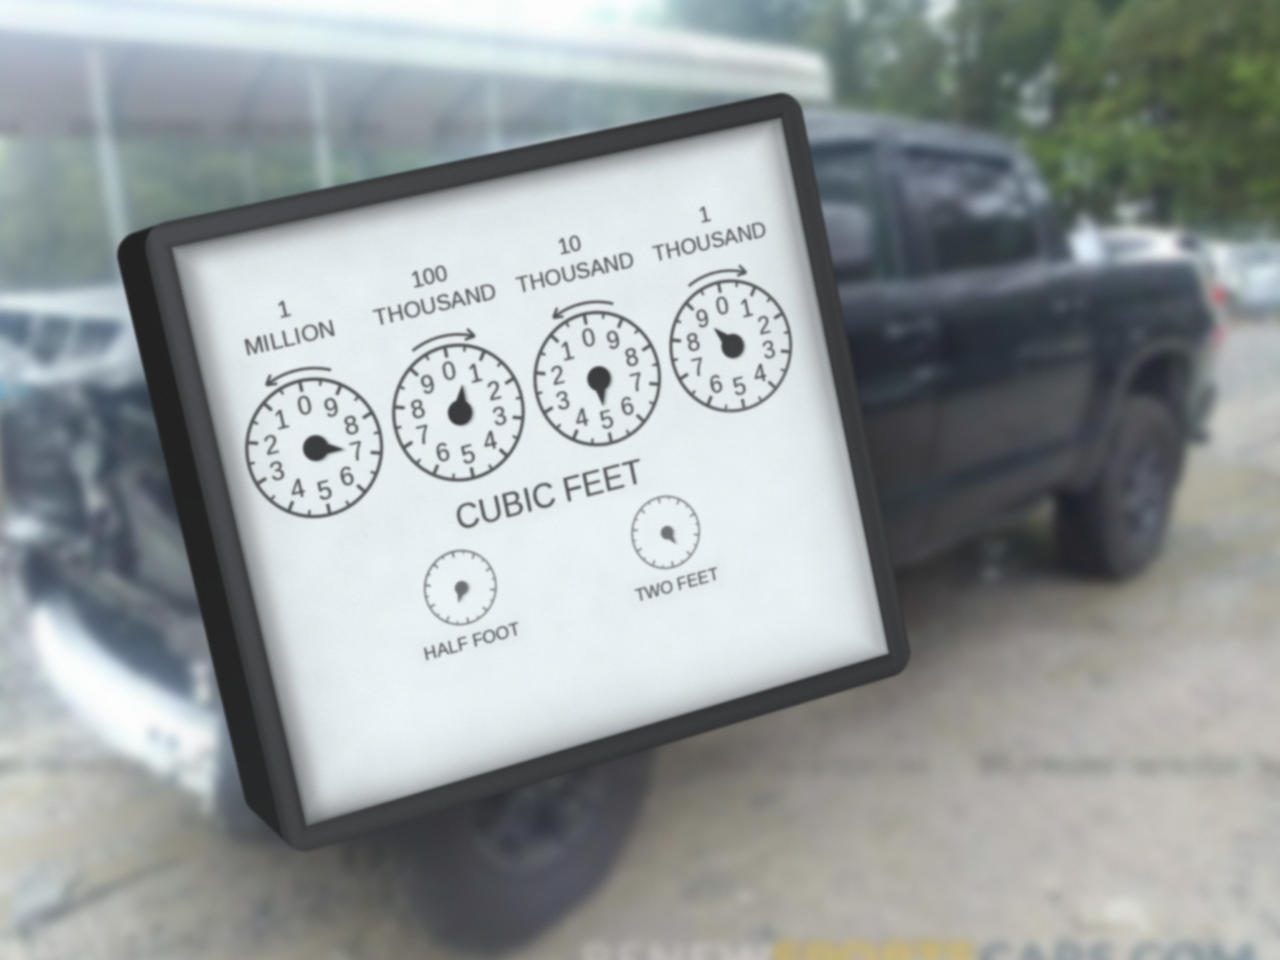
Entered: 704900; ft³
